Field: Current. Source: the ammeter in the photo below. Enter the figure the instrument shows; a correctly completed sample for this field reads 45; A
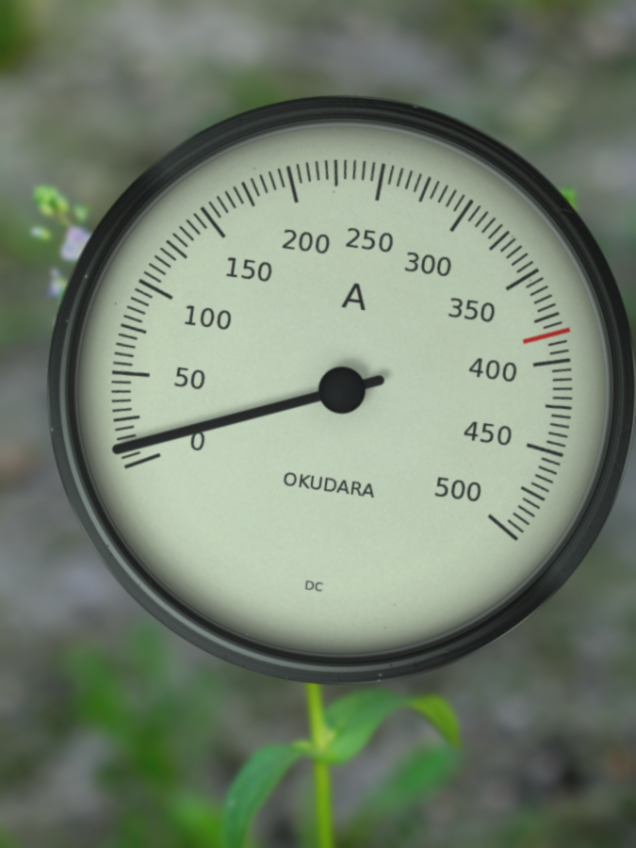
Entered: 10; A
